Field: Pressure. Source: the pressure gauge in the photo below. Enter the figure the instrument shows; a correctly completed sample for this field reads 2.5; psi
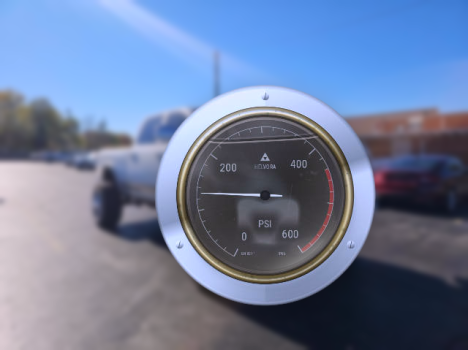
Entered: 130; psi
